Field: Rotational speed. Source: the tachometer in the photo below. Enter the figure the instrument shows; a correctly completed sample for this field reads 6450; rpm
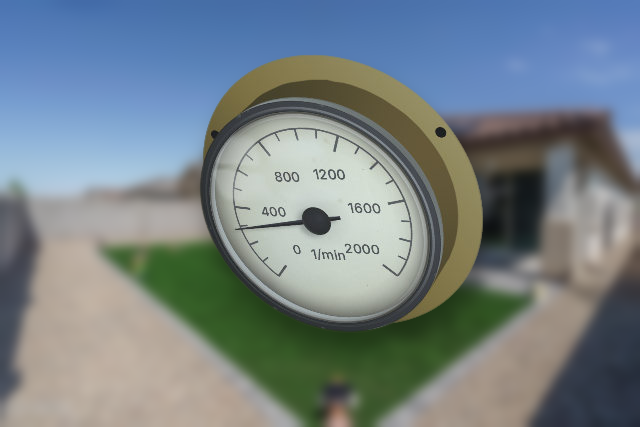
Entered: 300; rpm
